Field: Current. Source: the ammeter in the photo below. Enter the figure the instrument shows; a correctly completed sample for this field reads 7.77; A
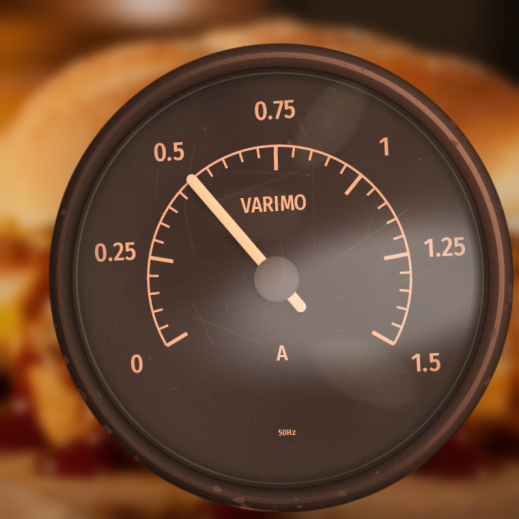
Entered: 0.5; A
